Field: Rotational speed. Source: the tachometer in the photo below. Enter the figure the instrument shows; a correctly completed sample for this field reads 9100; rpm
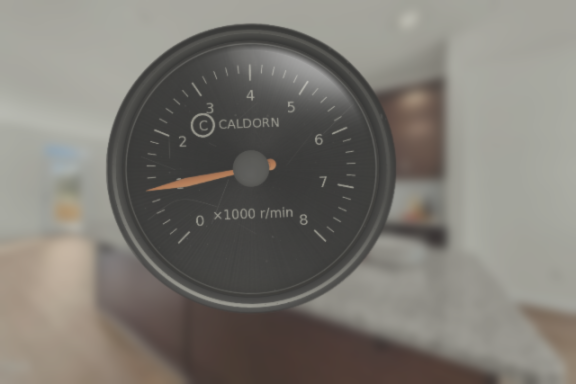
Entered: 1000; rpm
